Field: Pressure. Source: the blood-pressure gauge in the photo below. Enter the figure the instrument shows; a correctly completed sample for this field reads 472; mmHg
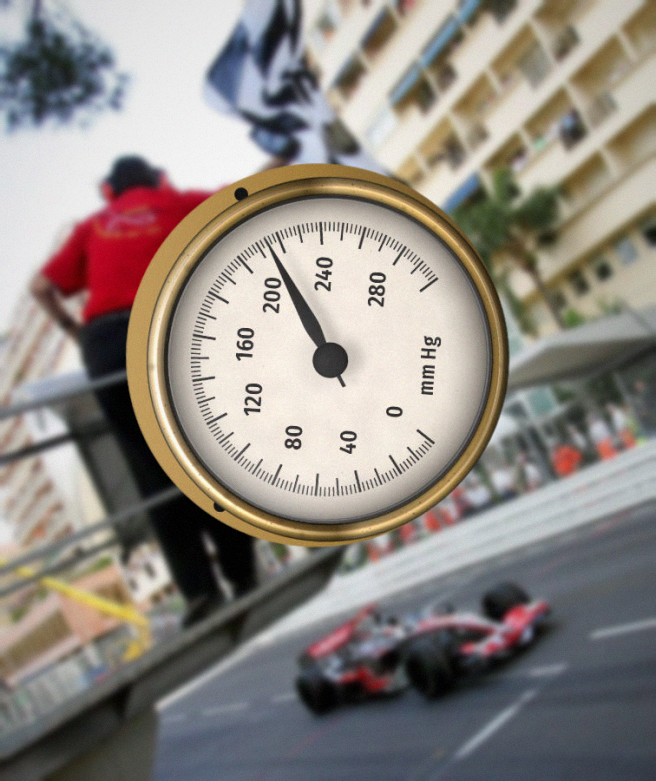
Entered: 214; mmHg
